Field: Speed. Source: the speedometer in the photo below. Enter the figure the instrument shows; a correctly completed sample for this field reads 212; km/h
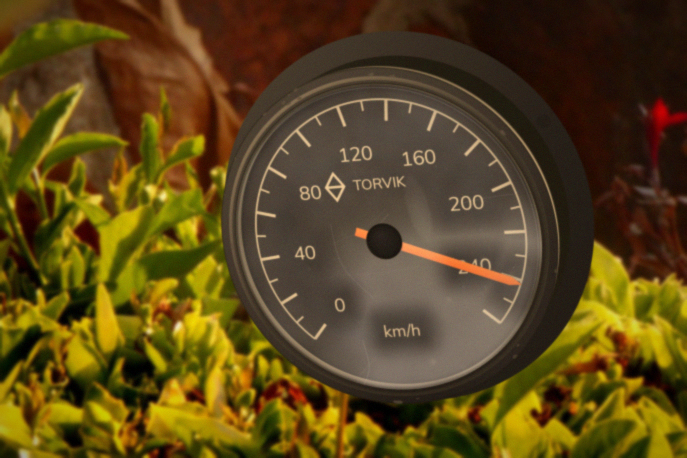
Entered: 240; km/h
